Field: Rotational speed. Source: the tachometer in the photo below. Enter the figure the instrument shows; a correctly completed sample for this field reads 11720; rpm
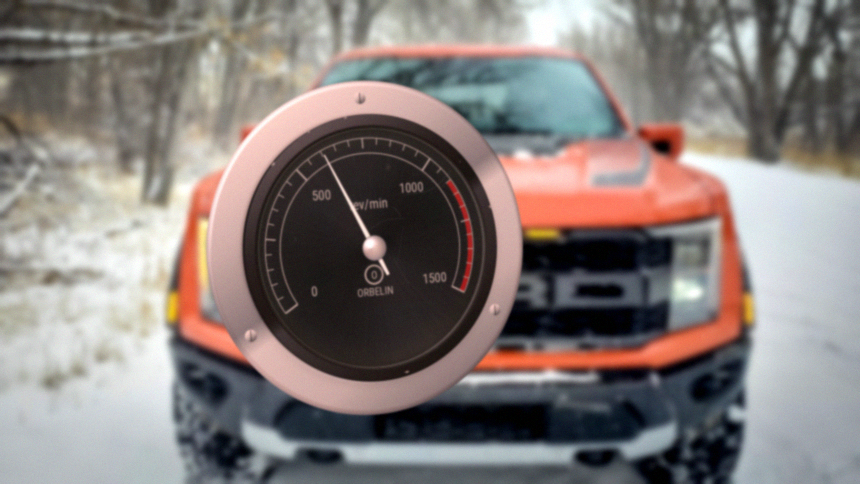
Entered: 600; rpm
